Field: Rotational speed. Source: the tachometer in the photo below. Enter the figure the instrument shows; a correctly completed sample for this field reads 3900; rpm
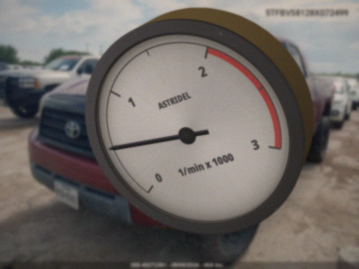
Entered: 500; rpm
